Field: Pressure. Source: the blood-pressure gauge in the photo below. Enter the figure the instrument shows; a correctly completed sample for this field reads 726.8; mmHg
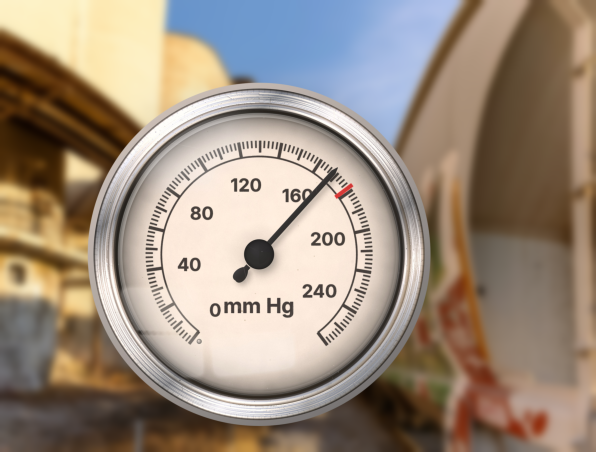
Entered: 168; mmHg
